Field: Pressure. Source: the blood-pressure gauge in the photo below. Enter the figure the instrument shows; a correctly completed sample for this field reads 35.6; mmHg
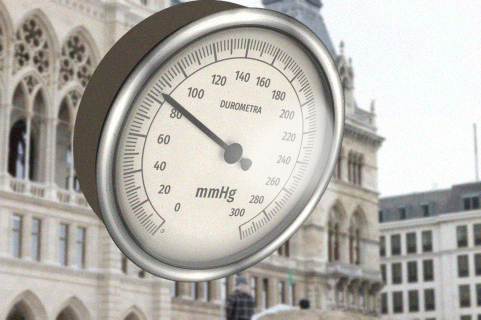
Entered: 84; mmHg
